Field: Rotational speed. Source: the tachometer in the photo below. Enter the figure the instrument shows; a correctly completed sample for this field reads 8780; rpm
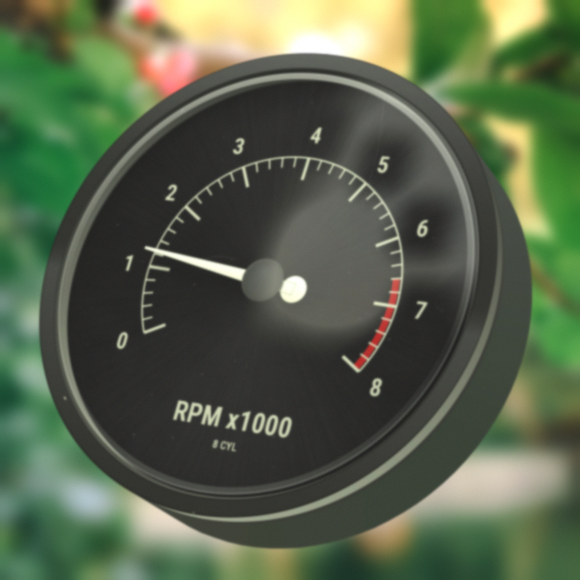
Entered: 1200; rpm
